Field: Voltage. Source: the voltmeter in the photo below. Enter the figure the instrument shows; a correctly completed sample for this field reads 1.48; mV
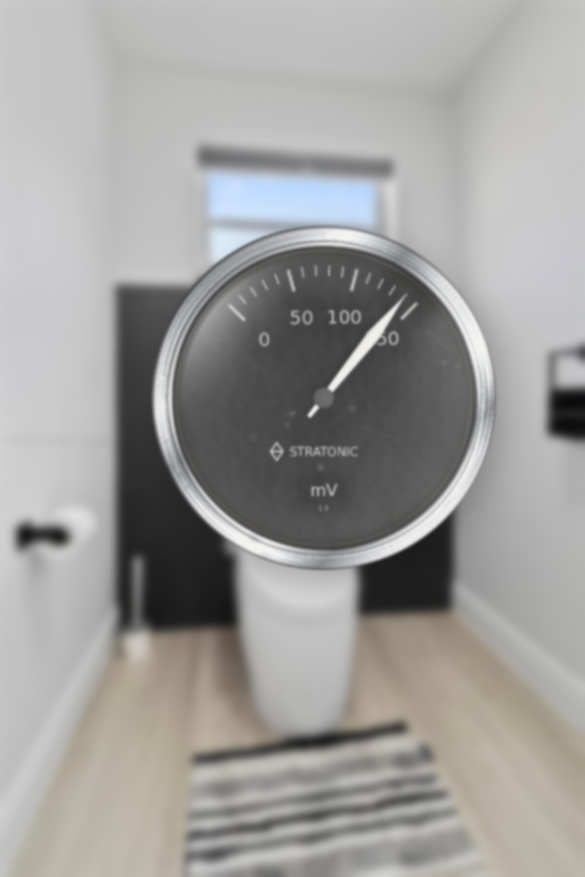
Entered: 140; mV
